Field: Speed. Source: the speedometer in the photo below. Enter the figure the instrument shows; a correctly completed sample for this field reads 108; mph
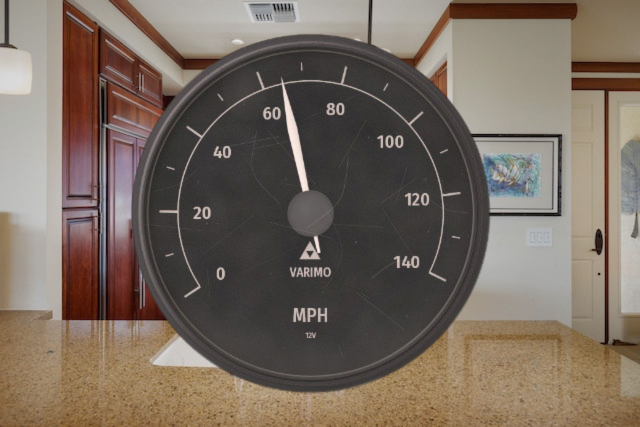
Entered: 65; mph
